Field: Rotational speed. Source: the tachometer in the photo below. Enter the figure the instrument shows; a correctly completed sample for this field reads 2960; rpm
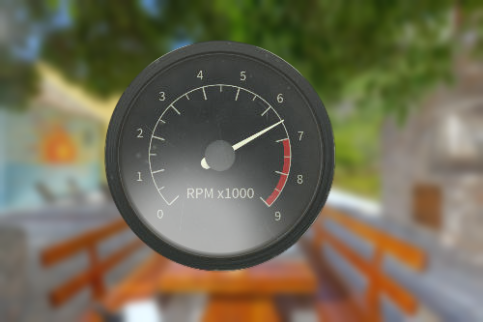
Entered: 6500; rpm
